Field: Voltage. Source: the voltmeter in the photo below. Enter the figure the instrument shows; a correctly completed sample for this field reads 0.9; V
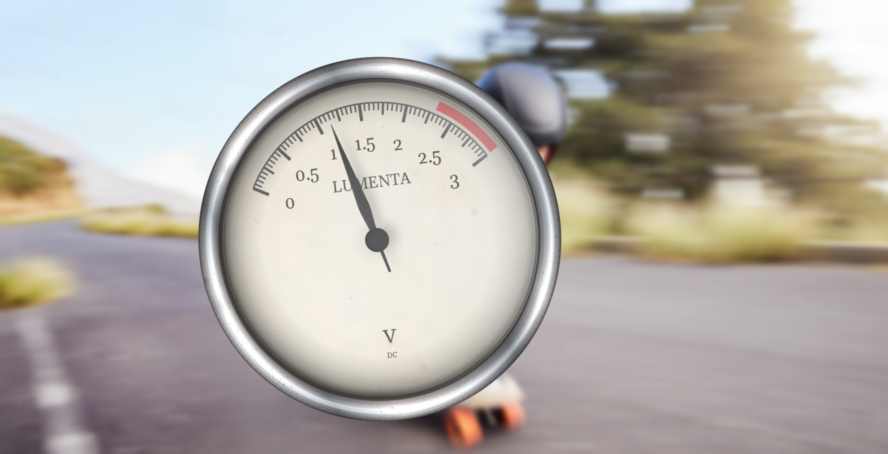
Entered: 1.15; V
